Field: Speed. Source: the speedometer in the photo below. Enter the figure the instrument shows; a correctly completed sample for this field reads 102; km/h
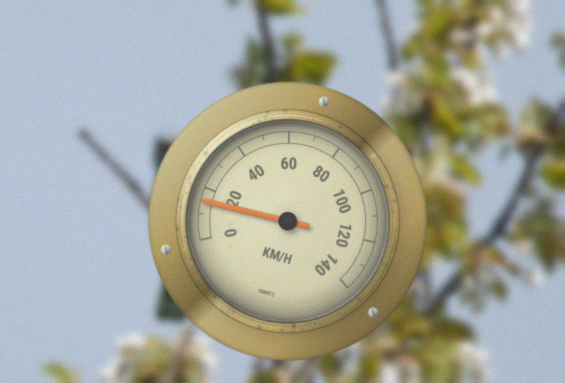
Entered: 15; km/h
